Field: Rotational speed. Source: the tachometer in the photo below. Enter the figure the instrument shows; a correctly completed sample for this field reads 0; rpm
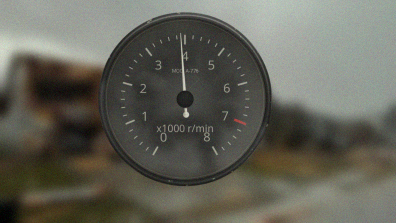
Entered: 3900; rpm
